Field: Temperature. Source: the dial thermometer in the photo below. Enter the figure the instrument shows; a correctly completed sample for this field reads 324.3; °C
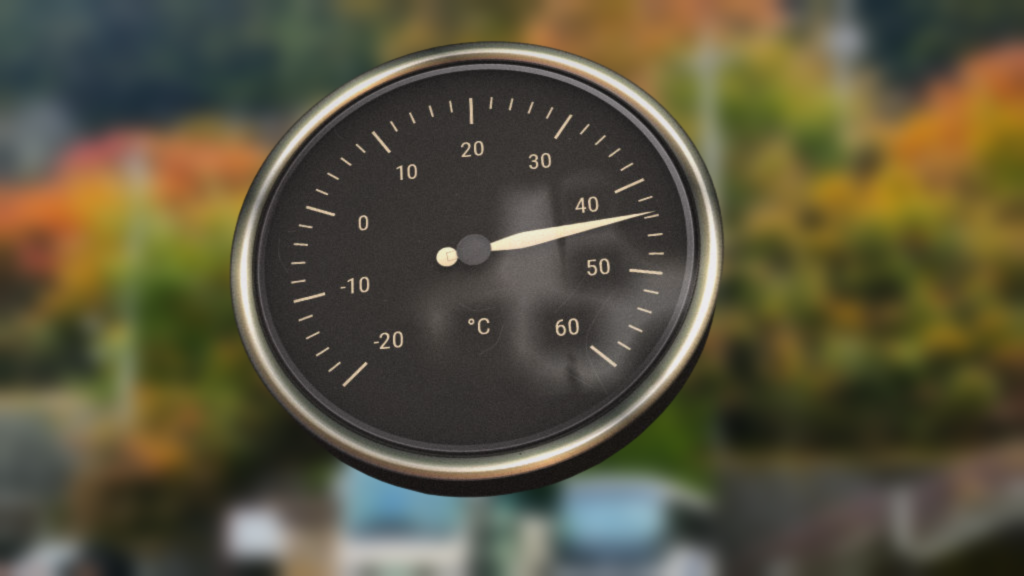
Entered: 44; °C
